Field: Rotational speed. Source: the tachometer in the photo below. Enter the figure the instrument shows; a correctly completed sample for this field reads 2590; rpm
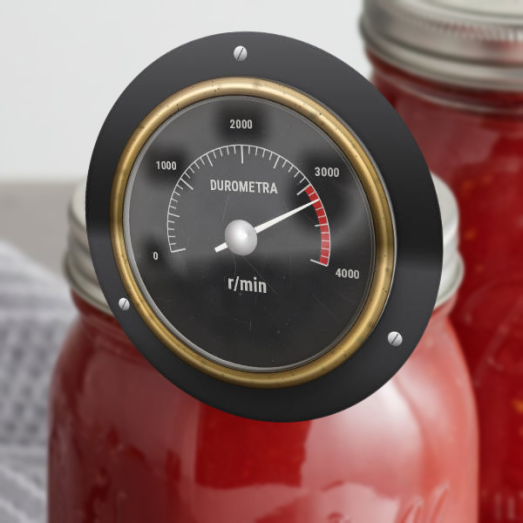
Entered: 3200; rpm
